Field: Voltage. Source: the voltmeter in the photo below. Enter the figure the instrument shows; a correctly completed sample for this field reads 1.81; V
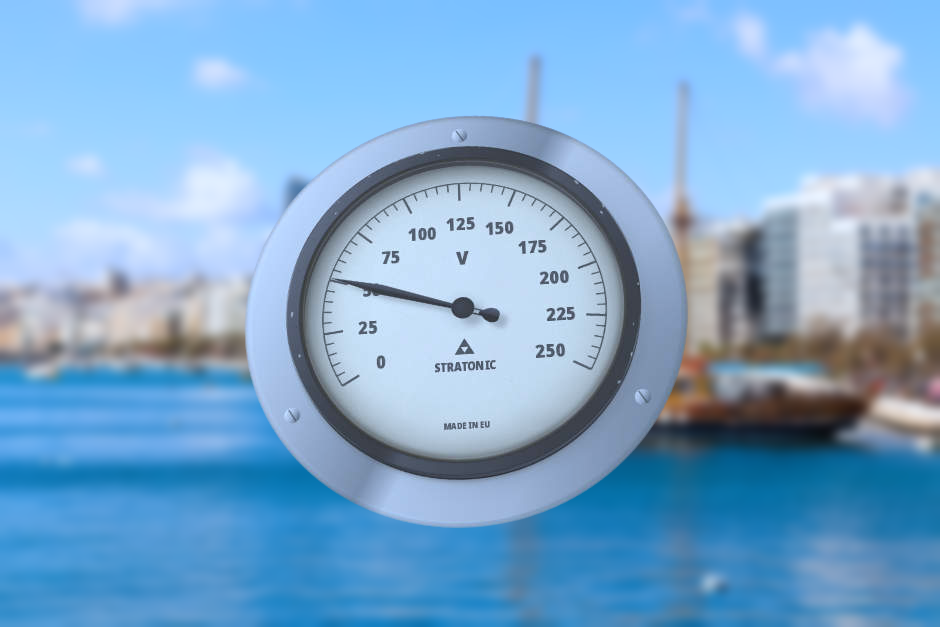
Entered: 50; V
